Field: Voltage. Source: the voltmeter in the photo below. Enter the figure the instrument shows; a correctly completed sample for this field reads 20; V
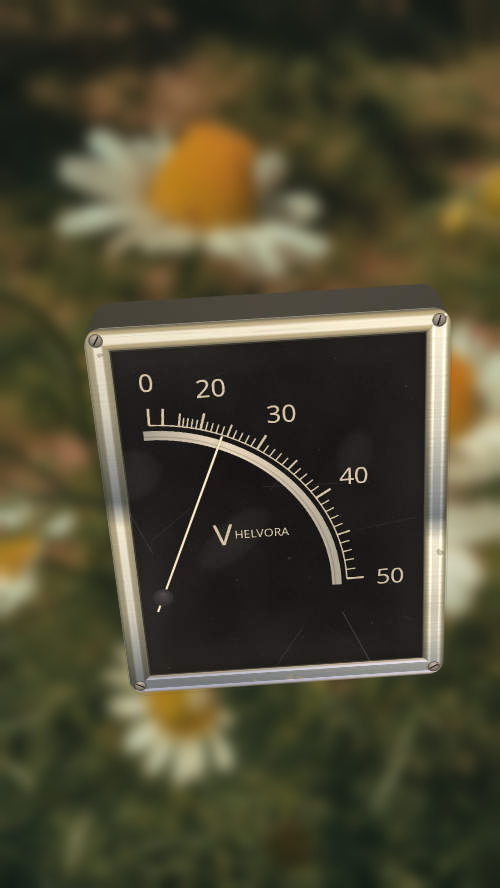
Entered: 24; V
